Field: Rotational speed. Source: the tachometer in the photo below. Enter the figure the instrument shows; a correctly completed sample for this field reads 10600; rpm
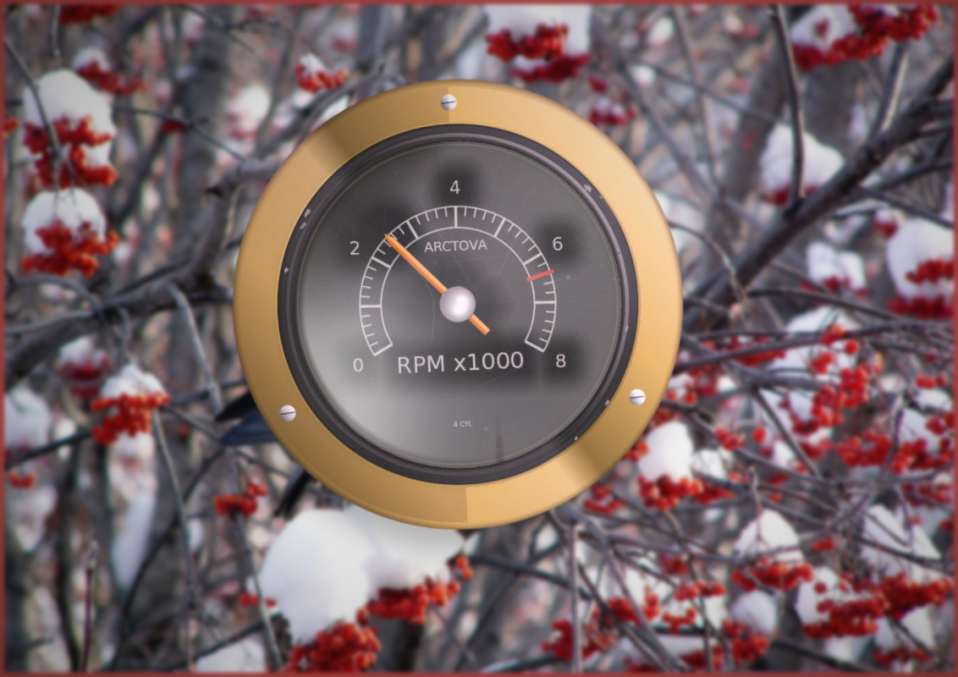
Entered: 2500; rpm
